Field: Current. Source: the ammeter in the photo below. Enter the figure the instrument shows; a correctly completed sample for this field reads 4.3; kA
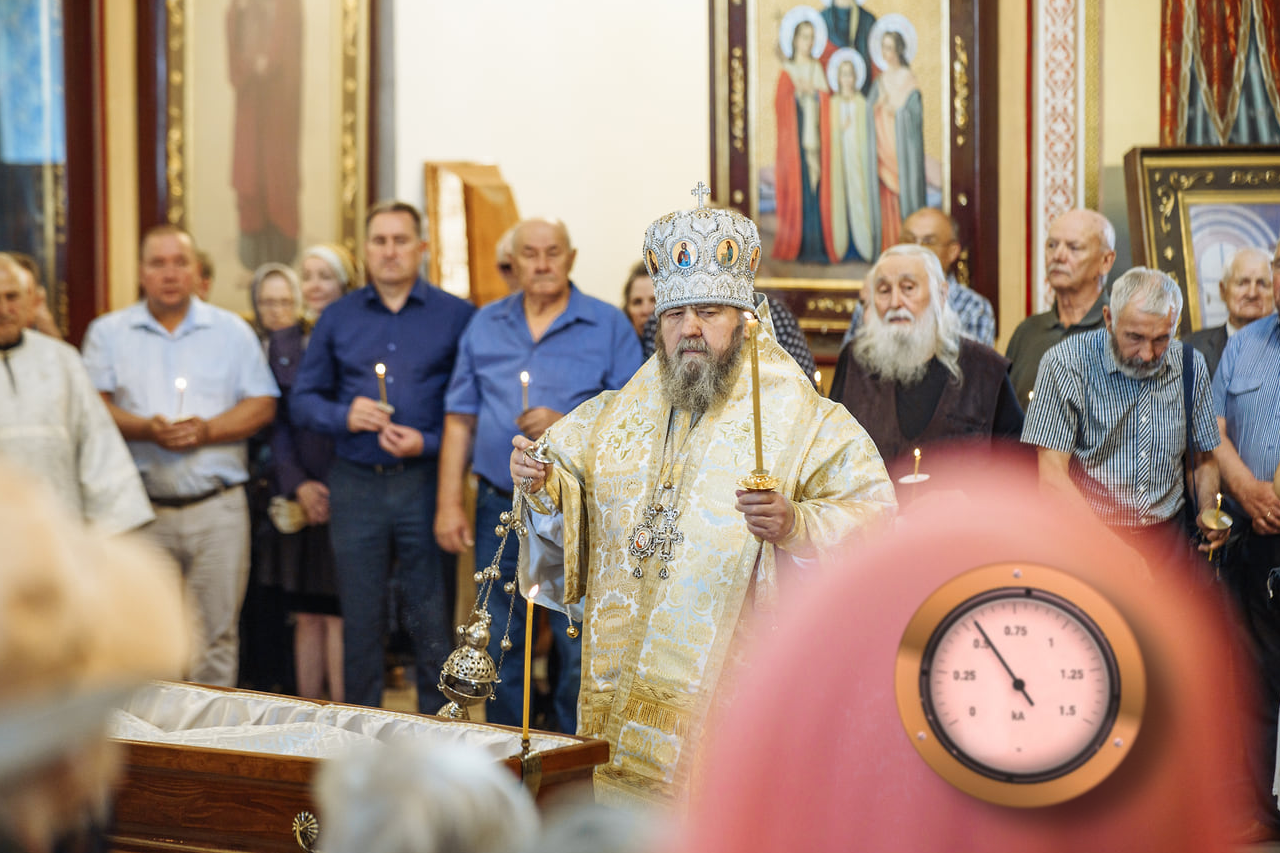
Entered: 0.55; kA
